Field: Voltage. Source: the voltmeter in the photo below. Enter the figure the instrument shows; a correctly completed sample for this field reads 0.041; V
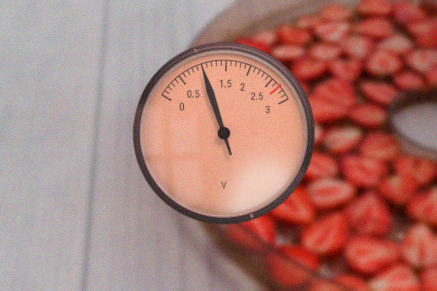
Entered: 1; V
